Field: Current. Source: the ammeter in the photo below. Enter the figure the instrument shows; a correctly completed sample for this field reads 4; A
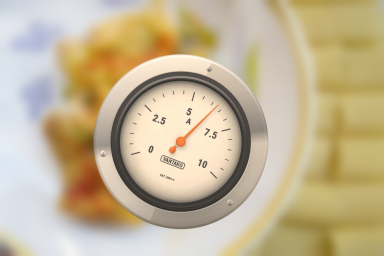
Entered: 6.25; A
